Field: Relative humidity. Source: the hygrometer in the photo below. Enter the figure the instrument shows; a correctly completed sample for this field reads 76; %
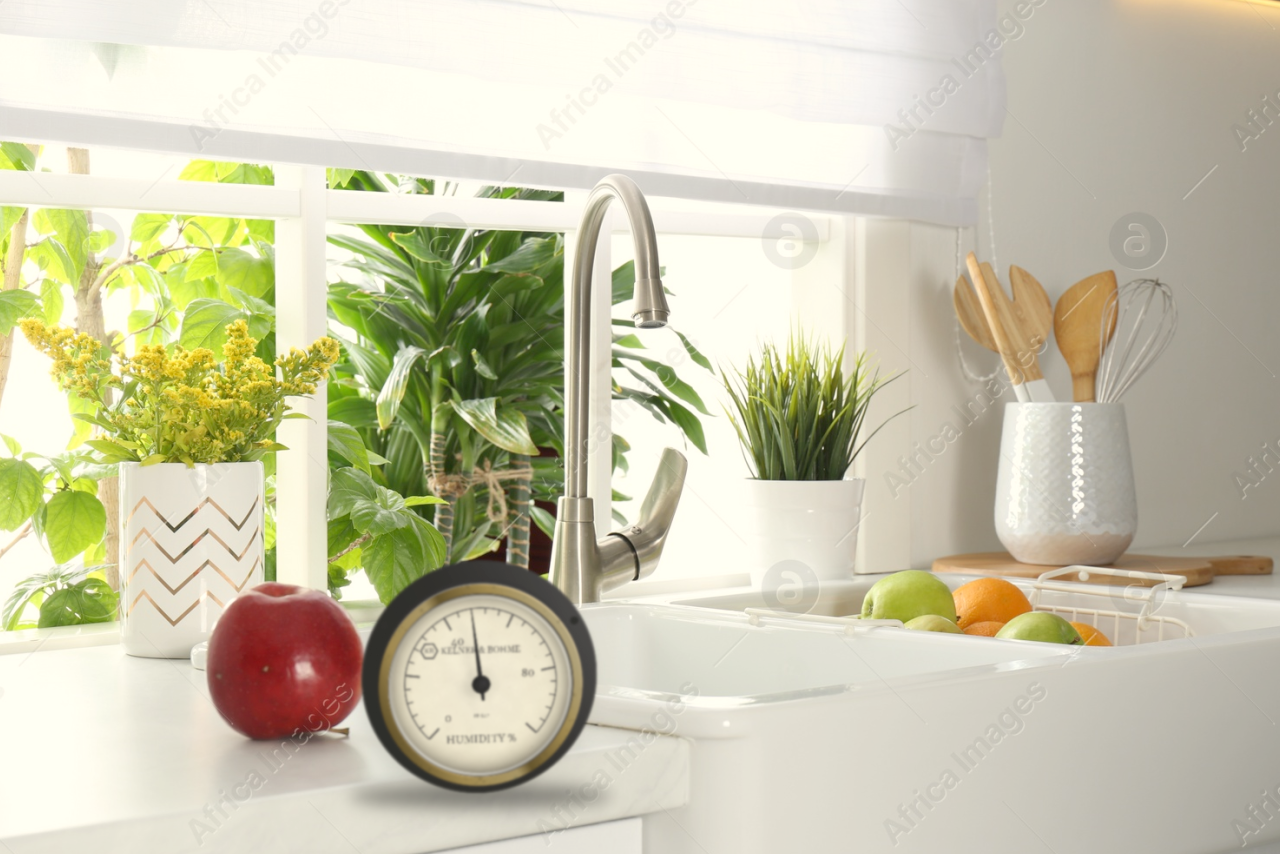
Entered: 48; %
